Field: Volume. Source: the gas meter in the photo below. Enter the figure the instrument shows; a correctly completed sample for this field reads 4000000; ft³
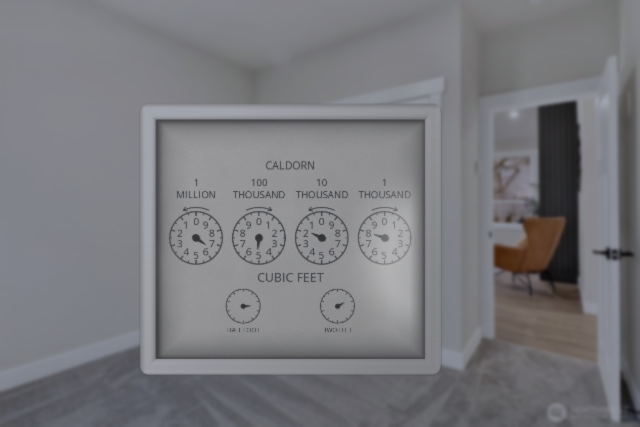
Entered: 651800; ft³
